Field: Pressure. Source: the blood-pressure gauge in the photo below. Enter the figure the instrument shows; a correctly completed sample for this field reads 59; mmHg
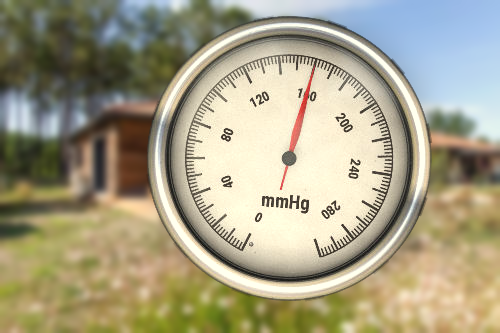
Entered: 160; mmHg
